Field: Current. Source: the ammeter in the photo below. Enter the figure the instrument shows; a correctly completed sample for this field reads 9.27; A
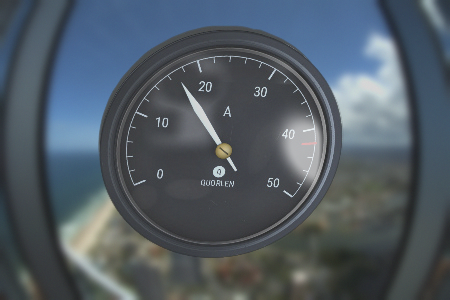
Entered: 17; A
